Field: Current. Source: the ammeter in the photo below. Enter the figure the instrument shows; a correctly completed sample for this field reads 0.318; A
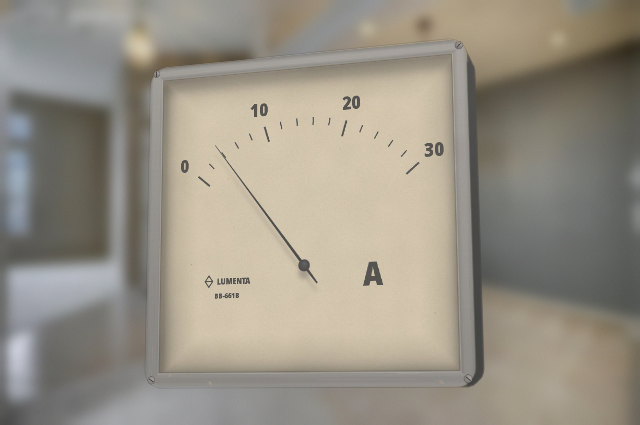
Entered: 4; A
